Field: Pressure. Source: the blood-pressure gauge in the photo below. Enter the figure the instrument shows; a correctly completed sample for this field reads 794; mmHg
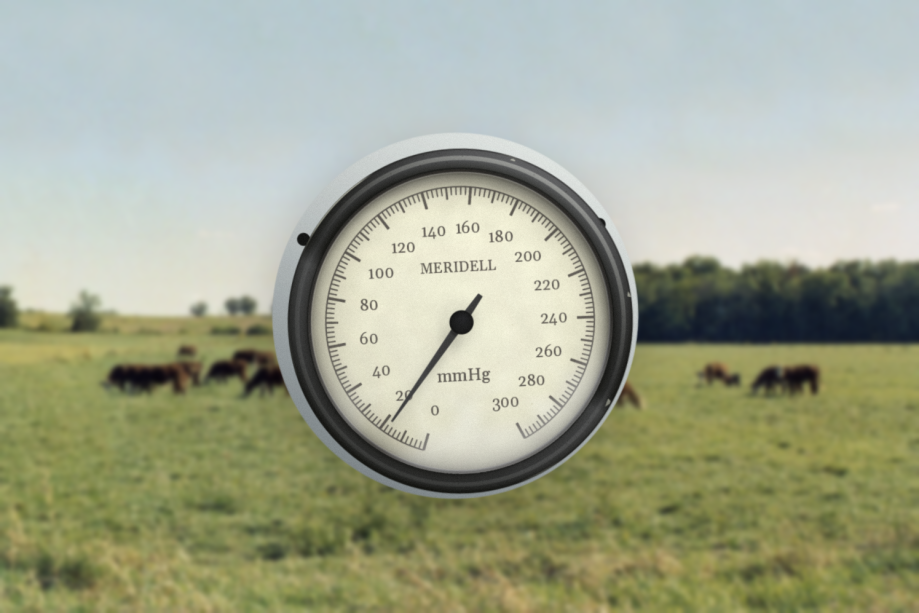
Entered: 18; mmHg
